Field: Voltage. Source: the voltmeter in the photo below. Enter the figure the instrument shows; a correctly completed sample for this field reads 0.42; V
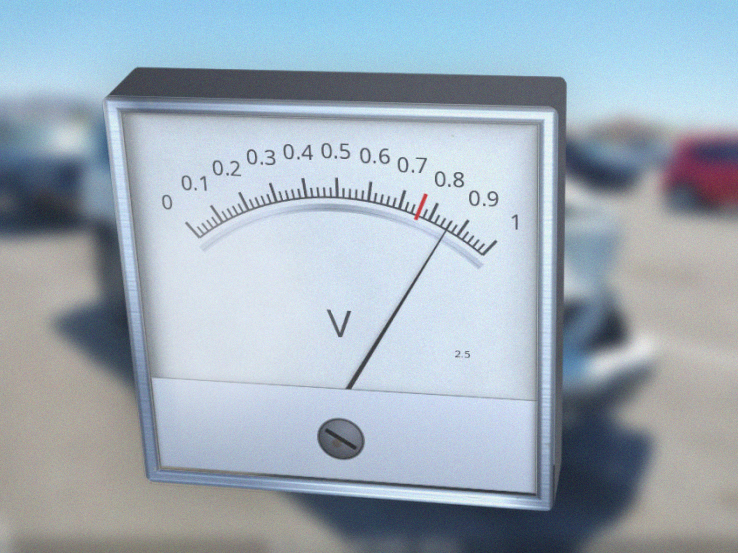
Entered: 0.86; V
